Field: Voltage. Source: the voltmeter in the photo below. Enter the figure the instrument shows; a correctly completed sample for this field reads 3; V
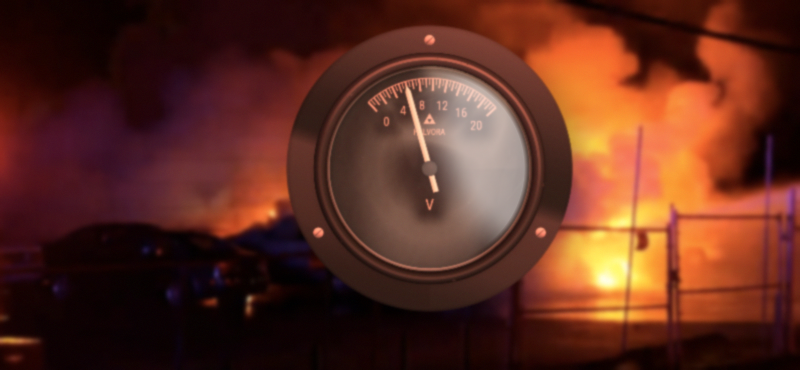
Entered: 6; V
